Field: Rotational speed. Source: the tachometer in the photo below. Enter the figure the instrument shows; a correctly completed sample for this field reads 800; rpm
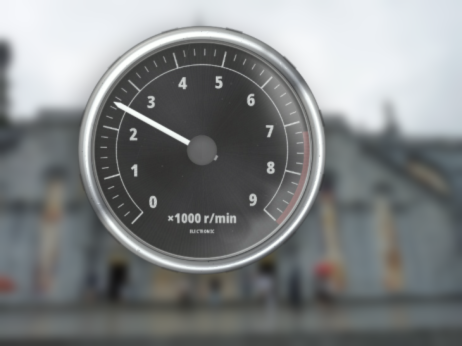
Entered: 2500; rpm
